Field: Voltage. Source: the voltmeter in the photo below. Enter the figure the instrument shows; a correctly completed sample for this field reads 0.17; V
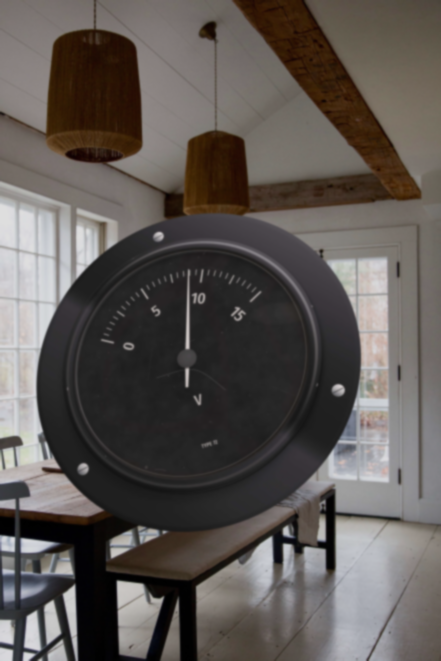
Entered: 9; V
